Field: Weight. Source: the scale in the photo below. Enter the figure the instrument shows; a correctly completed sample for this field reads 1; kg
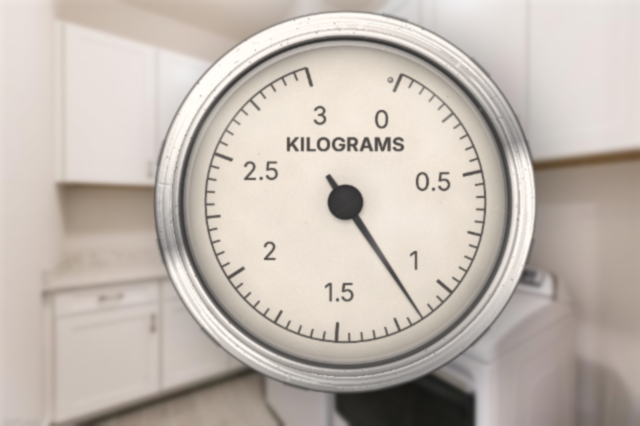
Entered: 1.15; kg
